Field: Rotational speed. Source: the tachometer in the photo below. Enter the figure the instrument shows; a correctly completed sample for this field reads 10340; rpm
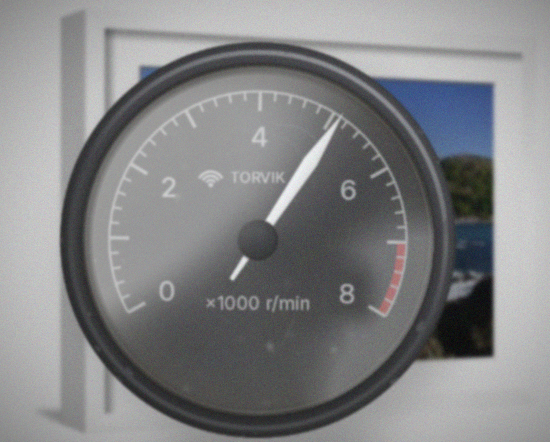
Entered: 5100; rpm
